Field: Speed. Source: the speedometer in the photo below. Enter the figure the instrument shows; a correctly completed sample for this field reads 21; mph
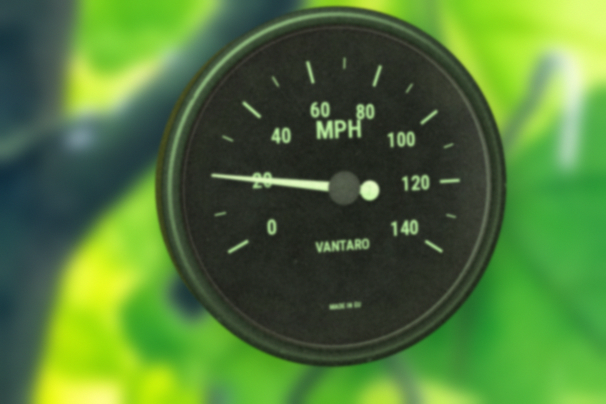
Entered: 20; mph
